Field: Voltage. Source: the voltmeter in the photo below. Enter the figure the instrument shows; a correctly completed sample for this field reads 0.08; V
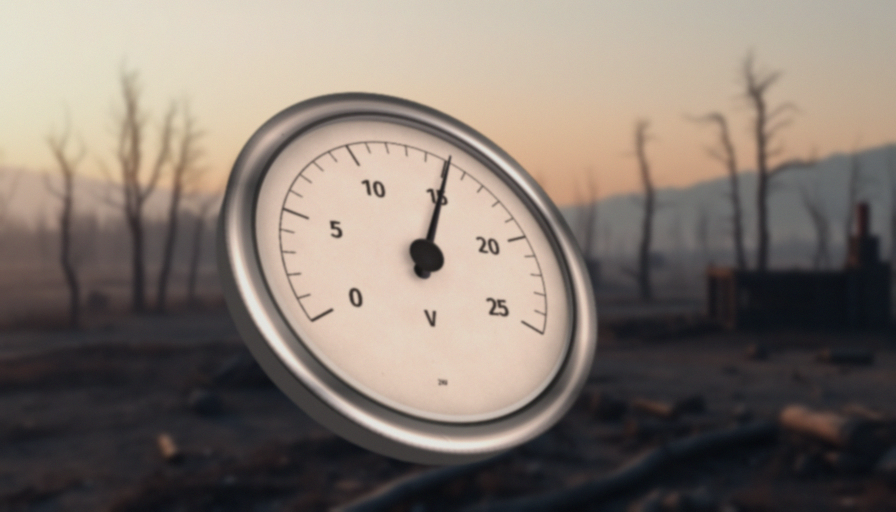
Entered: 15; V
